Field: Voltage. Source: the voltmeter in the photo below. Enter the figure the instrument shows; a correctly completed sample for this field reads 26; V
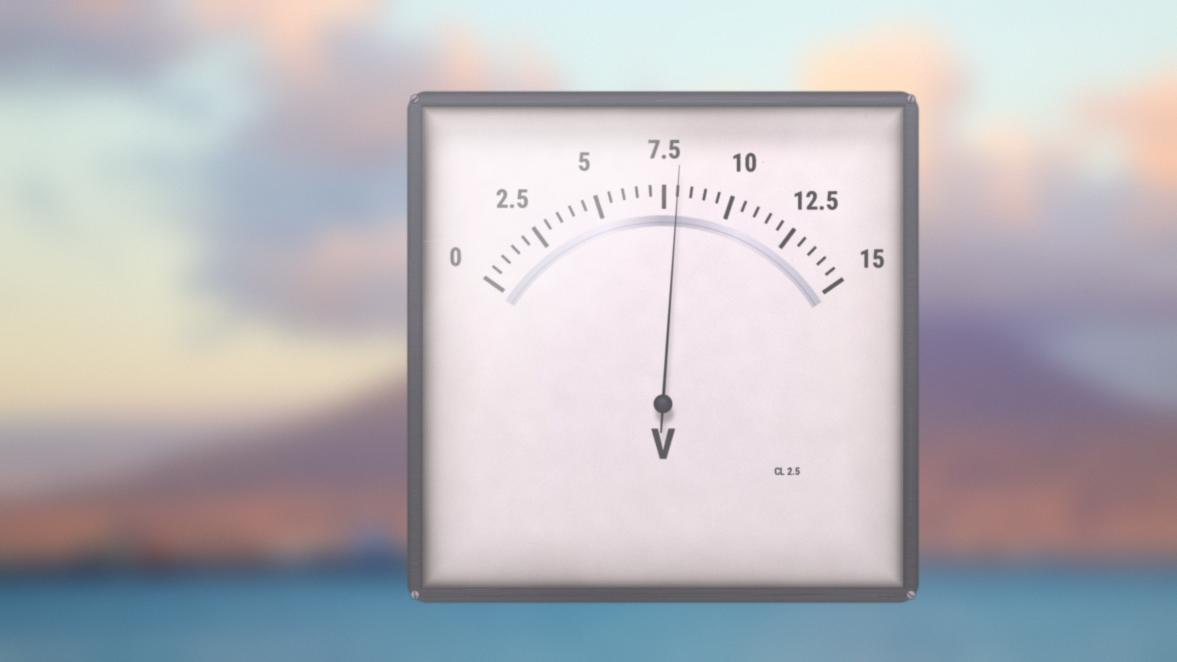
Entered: 8; V
